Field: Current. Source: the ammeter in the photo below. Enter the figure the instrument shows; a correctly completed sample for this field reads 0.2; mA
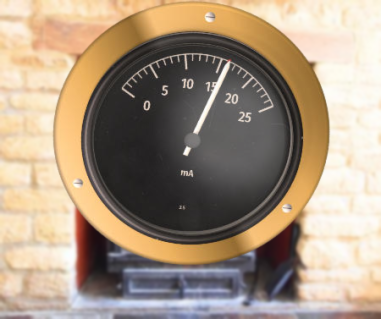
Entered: 16; mA
